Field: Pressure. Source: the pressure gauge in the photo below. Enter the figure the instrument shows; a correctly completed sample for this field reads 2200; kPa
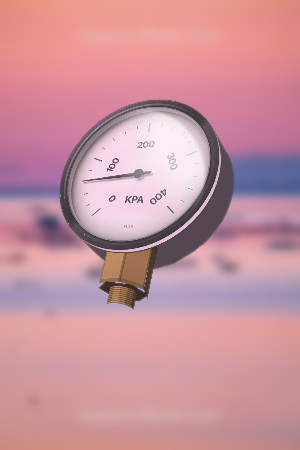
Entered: 60; kPa
